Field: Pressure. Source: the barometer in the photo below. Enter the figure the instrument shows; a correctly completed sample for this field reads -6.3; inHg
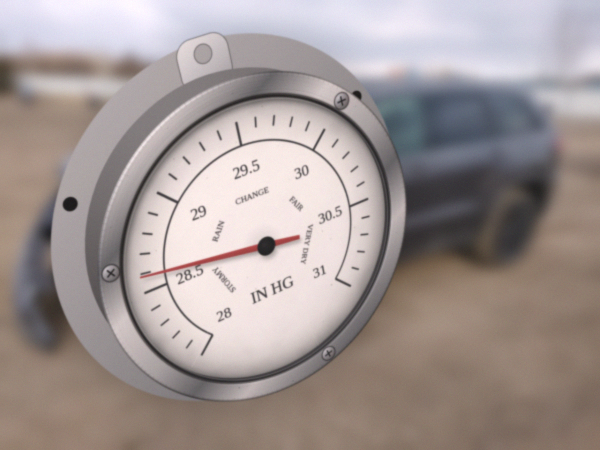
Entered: 28.6; inHg
